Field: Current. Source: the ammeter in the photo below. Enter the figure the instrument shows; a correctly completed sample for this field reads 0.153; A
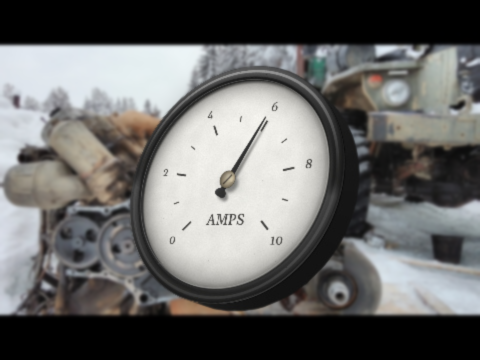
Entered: 6; A
